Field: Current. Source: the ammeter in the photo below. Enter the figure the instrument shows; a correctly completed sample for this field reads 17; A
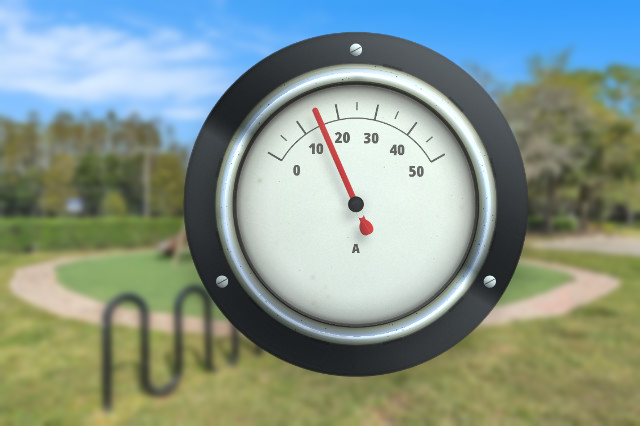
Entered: 15; A
